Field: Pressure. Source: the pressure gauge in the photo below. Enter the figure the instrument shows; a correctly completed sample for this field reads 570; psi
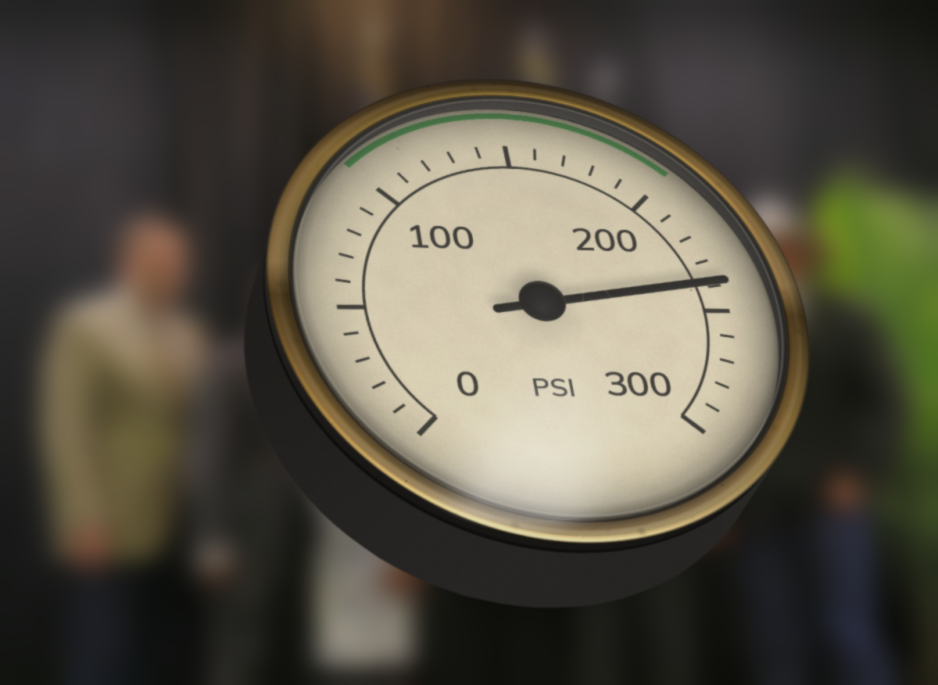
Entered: 240; psi
